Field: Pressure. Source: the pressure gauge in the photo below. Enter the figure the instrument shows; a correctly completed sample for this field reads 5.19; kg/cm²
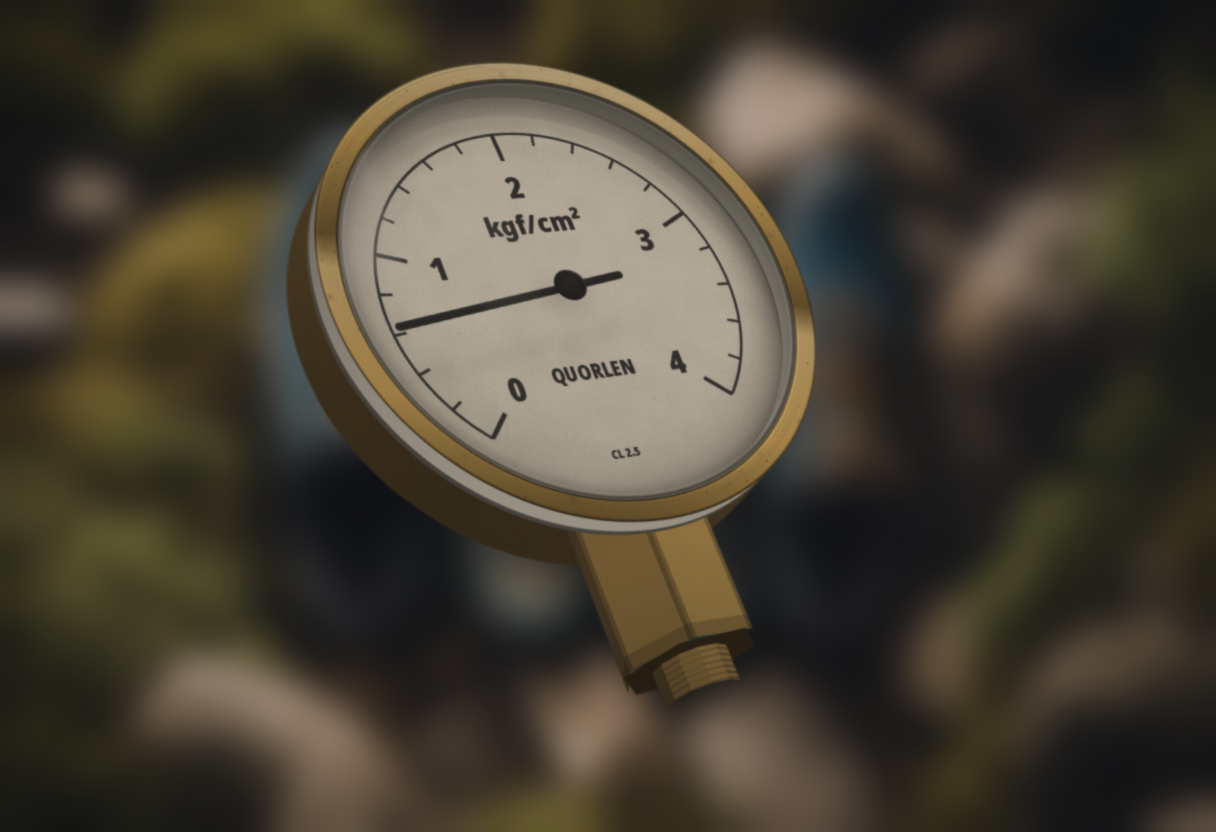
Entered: 0.6; kg/cm²
